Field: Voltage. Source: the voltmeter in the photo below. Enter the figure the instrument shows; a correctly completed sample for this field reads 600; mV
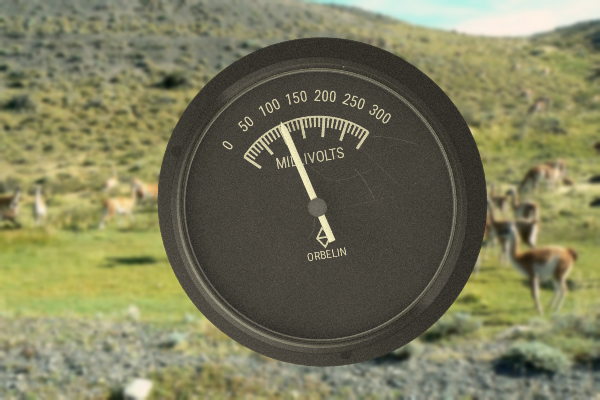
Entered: 110; mV
